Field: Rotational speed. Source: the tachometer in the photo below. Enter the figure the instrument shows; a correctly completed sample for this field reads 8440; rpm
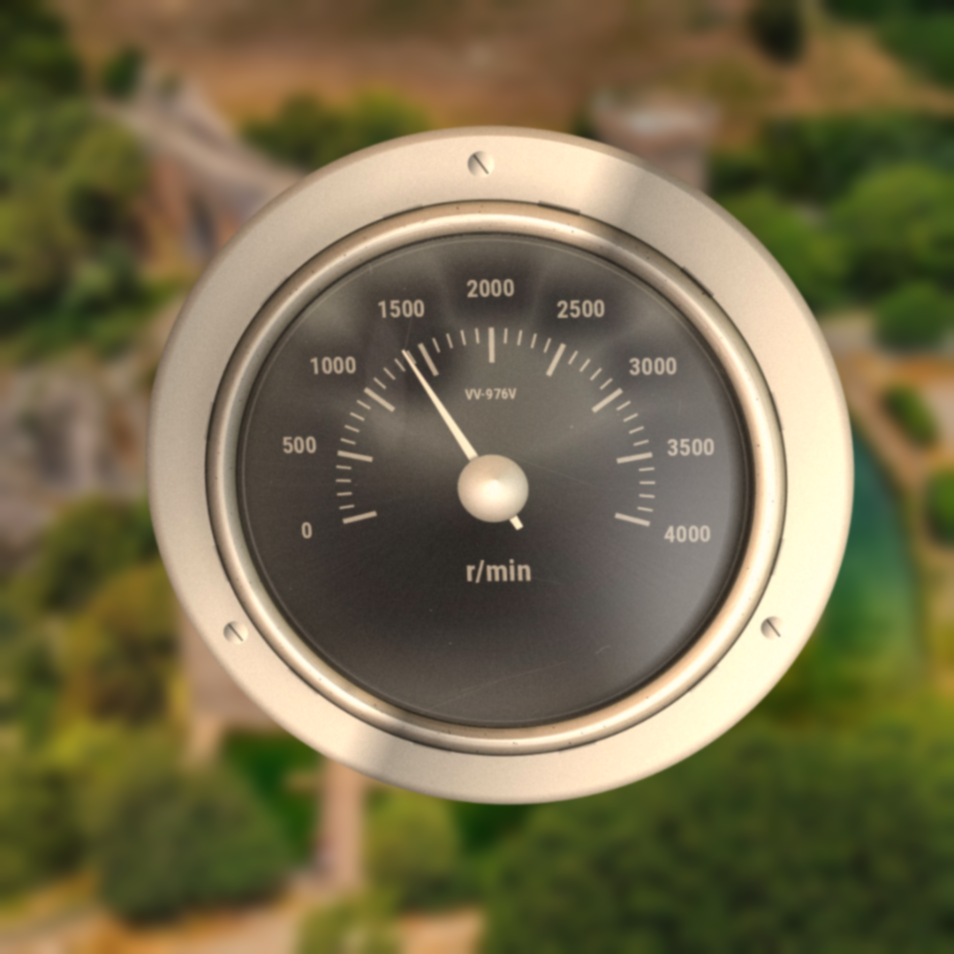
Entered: 1400; rpm
